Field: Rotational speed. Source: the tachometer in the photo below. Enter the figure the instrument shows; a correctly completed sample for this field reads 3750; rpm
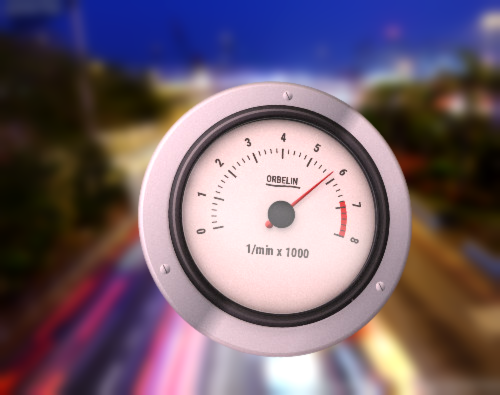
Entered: 5800; rpm
